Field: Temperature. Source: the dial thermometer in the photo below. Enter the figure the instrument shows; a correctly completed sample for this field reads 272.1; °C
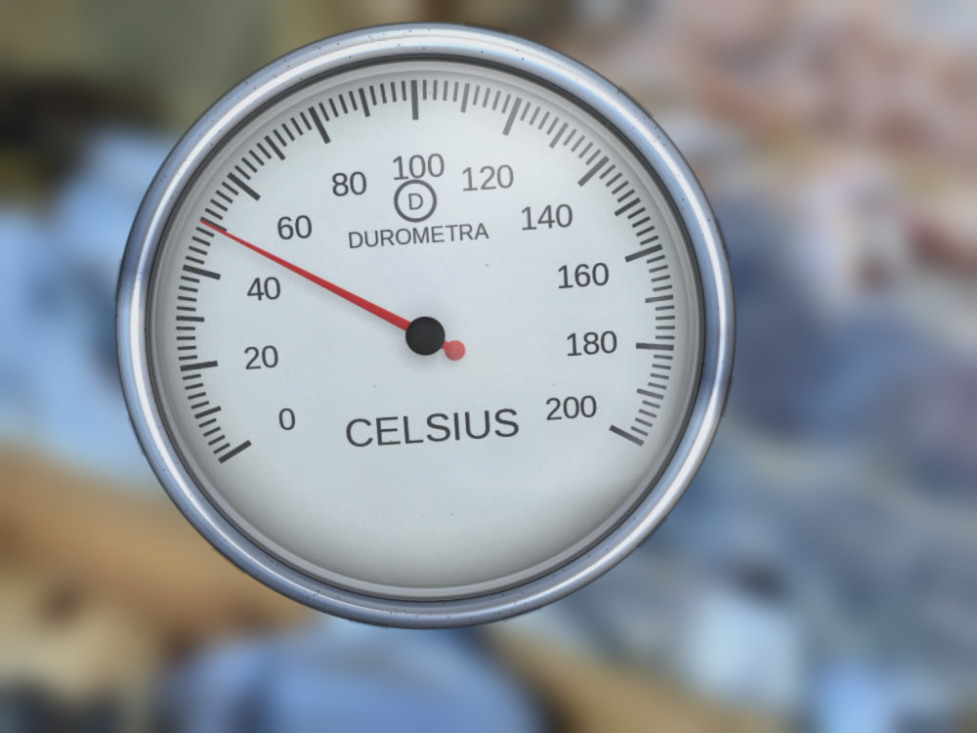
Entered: 50; °C
